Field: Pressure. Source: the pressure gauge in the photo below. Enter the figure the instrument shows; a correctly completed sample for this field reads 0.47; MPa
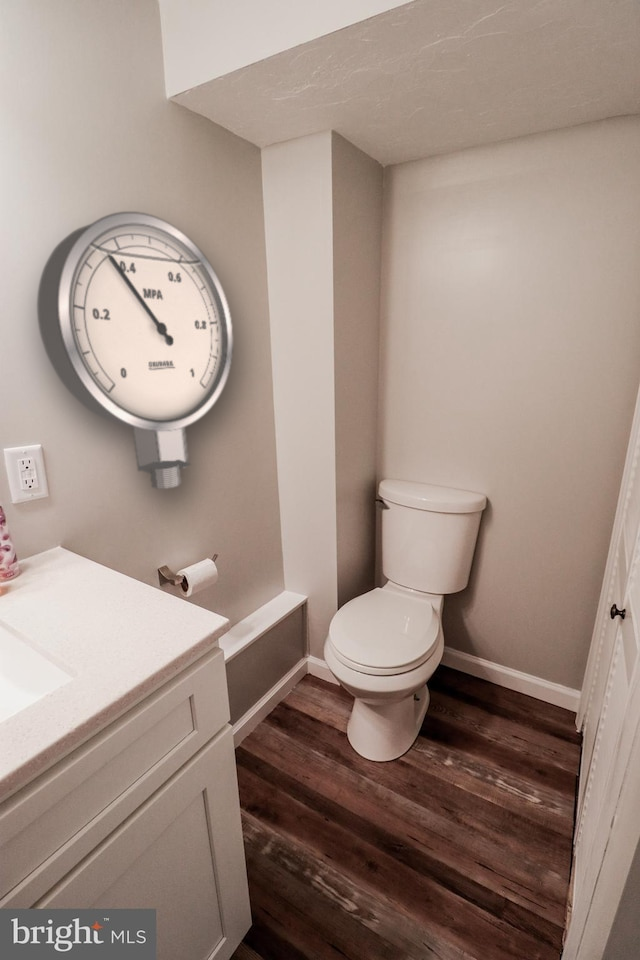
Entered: 0.35; MPa
